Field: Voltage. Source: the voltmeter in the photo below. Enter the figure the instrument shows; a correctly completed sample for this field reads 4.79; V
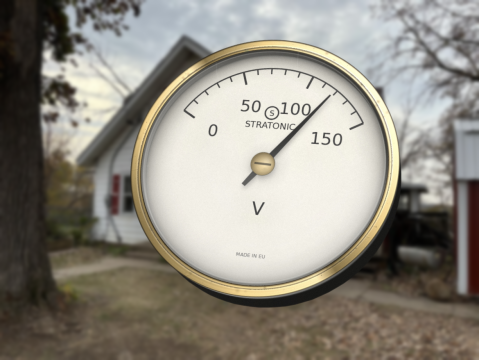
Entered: 120; V
